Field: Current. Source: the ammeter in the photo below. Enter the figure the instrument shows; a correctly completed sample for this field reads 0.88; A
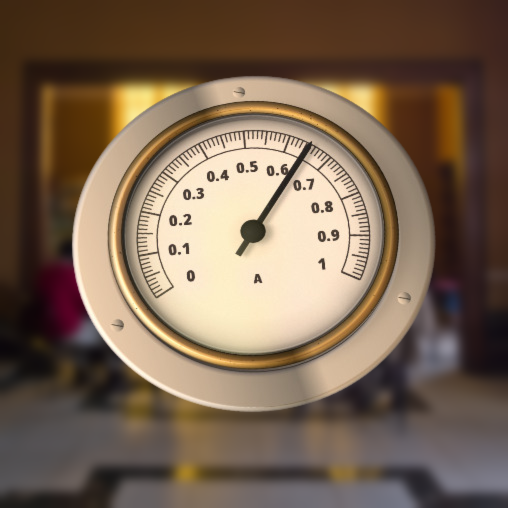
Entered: 0.65; A
